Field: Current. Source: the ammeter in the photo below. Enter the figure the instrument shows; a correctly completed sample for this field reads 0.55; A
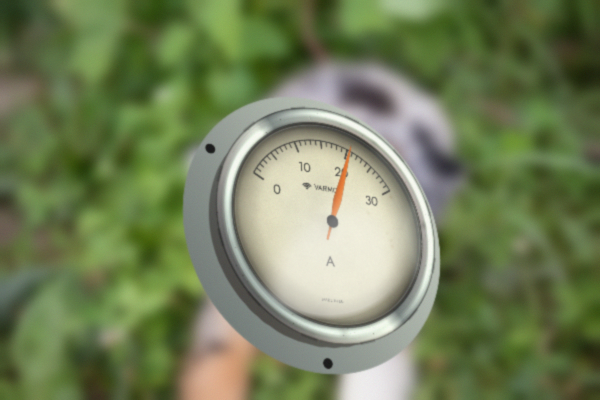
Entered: 20; A
